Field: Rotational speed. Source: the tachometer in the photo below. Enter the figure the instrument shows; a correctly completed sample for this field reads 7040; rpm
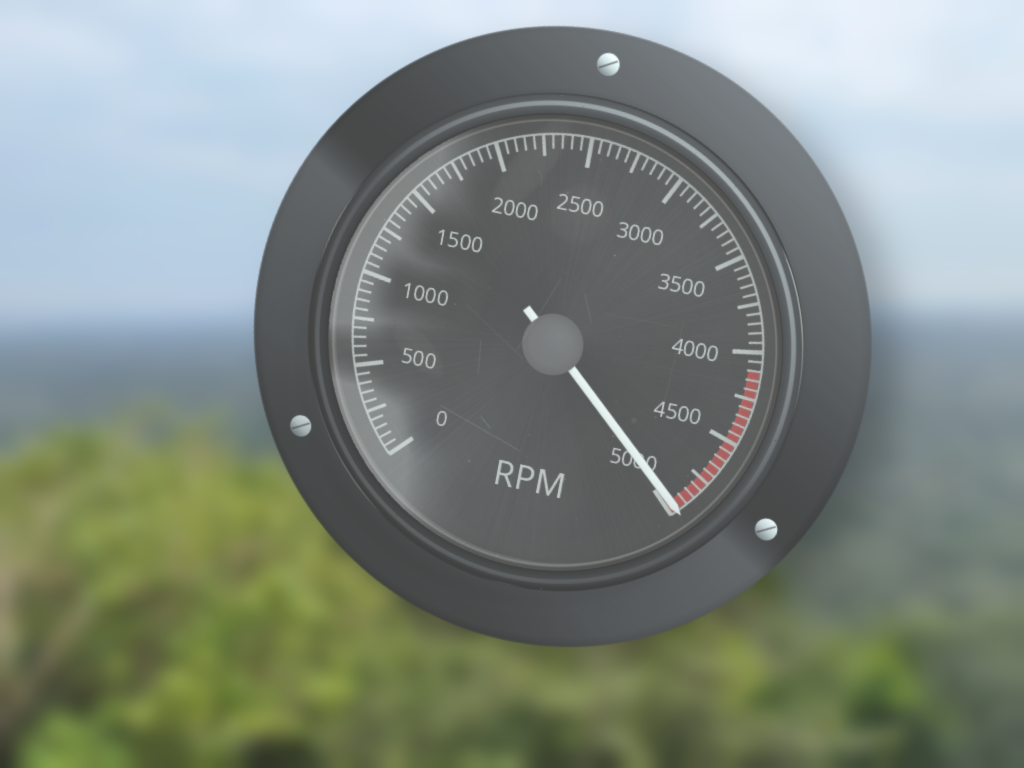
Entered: 4950; rpm
